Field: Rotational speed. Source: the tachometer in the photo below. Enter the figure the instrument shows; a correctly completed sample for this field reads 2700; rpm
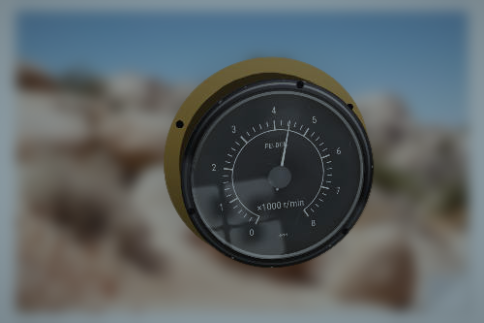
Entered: 4400; rpm
